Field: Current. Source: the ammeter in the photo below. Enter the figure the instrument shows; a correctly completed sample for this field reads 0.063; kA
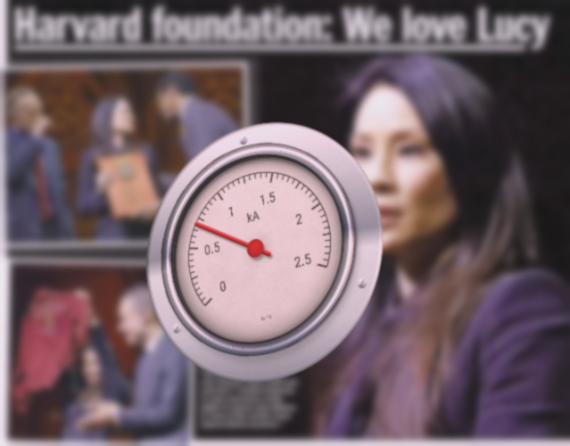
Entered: 0.7; kA
